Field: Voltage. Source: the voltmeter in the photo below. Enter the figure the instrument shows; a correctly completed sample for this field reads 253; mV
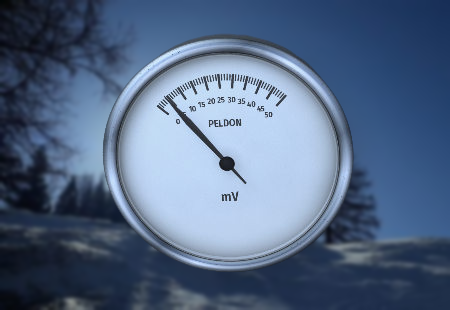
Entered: 5; mV
